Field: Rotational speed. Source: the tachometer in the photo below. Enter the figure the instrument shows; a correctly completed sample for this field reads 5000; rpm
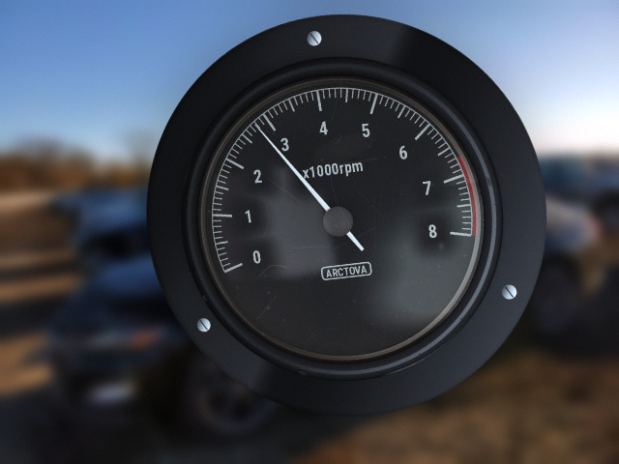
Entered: 2800; rpm
